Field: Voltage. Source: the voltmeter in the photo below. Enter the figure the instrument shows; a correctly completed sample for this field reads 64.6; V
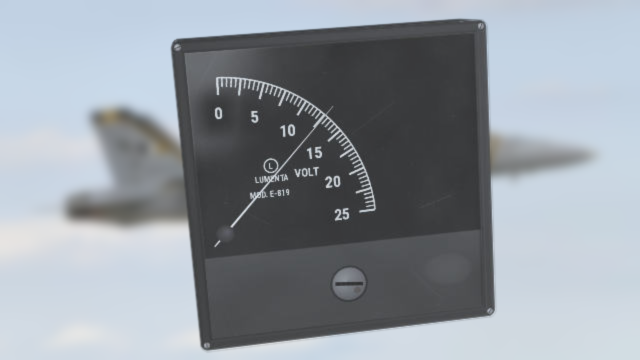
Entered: 12.5; V
